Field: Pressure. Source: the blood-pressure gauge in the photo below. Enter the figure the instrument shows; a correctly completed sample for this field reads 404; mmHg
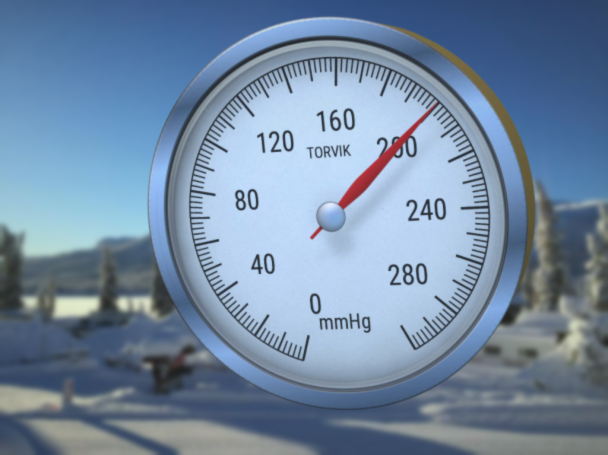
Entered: 200; mmHg
